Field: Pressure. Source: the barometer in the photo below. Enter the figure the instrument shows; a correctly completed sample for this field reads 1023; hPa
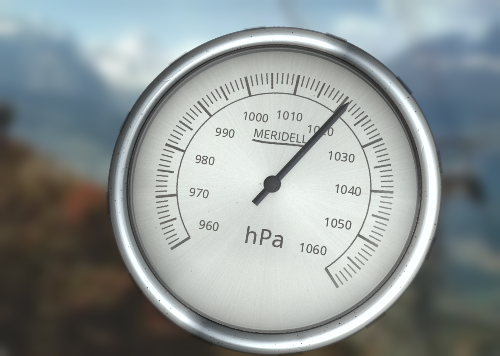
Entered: 1021; hPa
